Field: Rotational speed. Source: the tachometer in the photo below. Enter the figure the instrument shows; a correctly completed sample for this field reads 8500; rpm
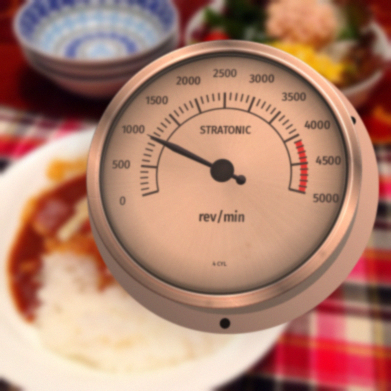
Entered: 1000; rpm
